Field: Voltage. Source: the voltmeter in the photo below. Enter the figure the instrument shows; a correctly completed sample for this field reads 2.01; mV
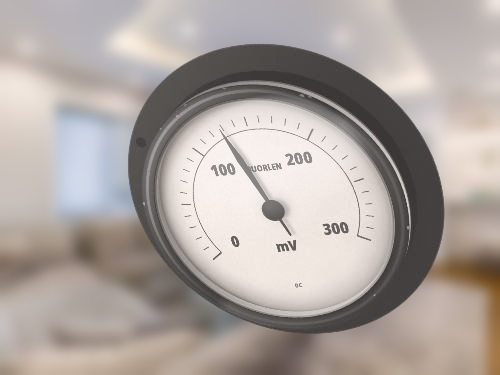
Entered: 130; mV
